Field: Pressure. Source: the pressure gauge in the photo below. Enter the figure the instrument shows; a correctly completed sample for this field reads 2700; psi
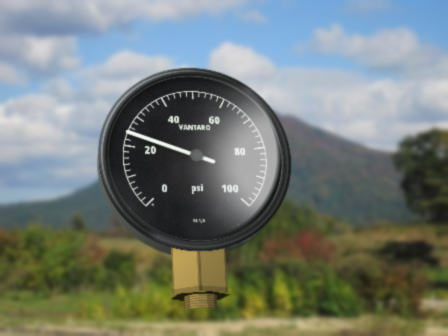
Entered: 24; psi
